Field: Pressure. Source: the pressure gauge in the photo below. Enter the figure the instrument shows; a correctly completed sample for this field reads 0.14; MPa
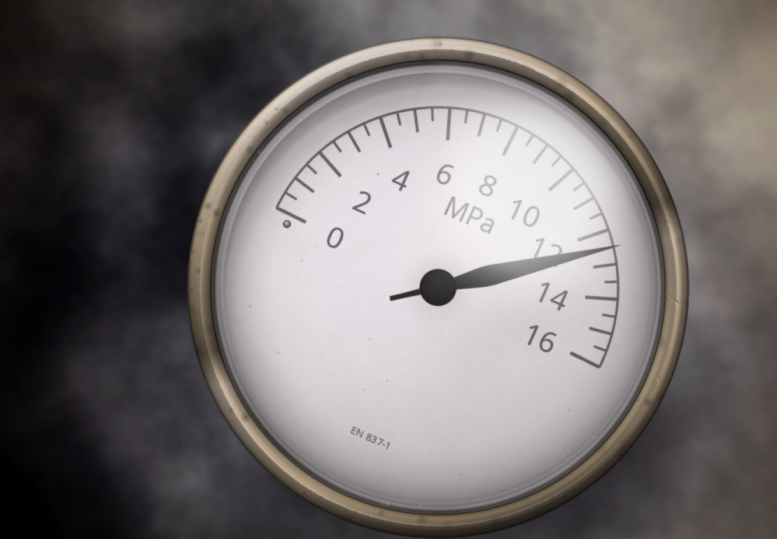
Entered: 12.5; MPa
